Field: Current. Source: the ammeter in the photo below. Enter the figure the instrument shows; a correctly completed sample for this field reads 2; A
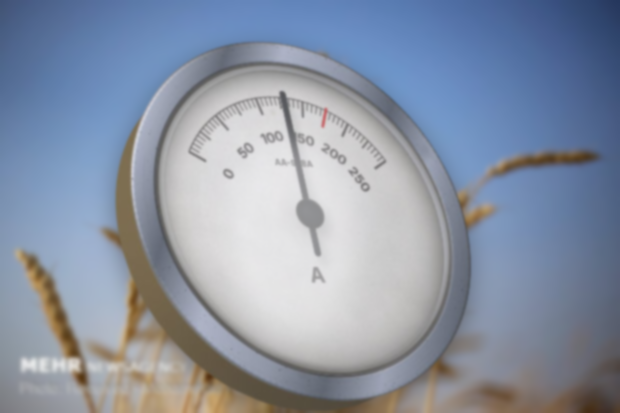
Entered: 125; A
